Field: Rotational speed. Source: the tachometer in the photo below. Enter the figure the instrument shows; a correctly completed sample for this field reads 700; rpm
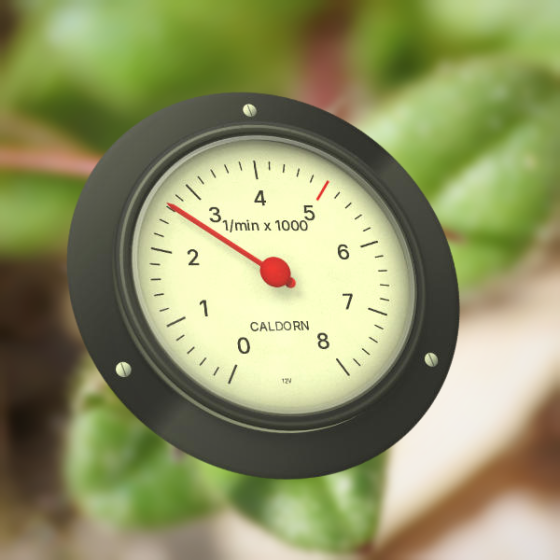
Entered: 2600; rpm
